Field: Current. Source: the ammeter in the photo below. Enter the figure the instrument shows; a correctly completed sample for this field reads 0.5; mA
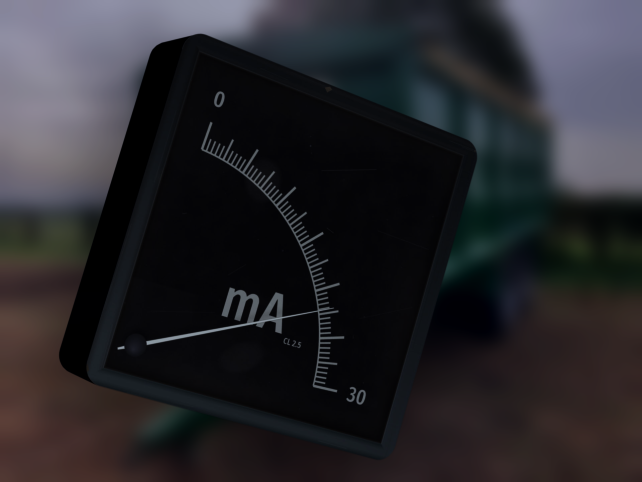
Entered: 22; mA
